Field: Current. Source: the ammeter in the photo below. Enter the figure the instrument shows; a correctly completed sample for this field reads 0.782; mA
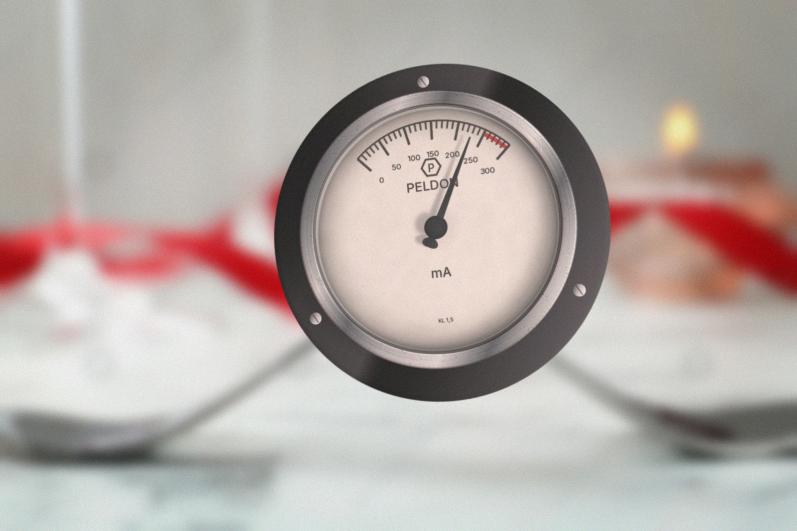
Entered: 230; mA
